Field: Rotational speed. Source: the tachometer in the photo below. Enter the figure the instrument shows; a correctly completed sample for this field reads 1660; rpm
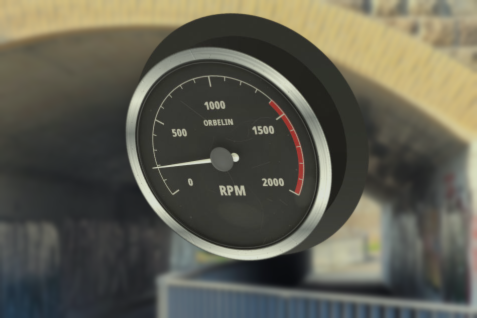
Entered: 200; rpm
